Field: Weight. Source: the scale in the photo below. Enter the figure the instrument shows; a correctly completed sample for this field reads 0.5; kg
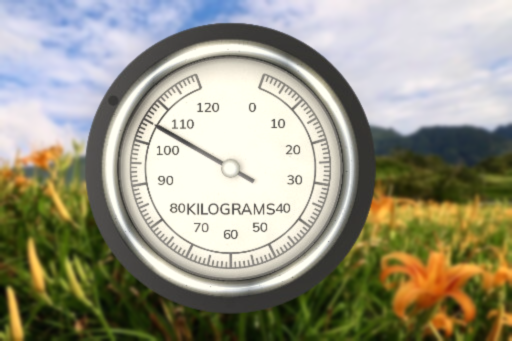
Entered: 105; kg
